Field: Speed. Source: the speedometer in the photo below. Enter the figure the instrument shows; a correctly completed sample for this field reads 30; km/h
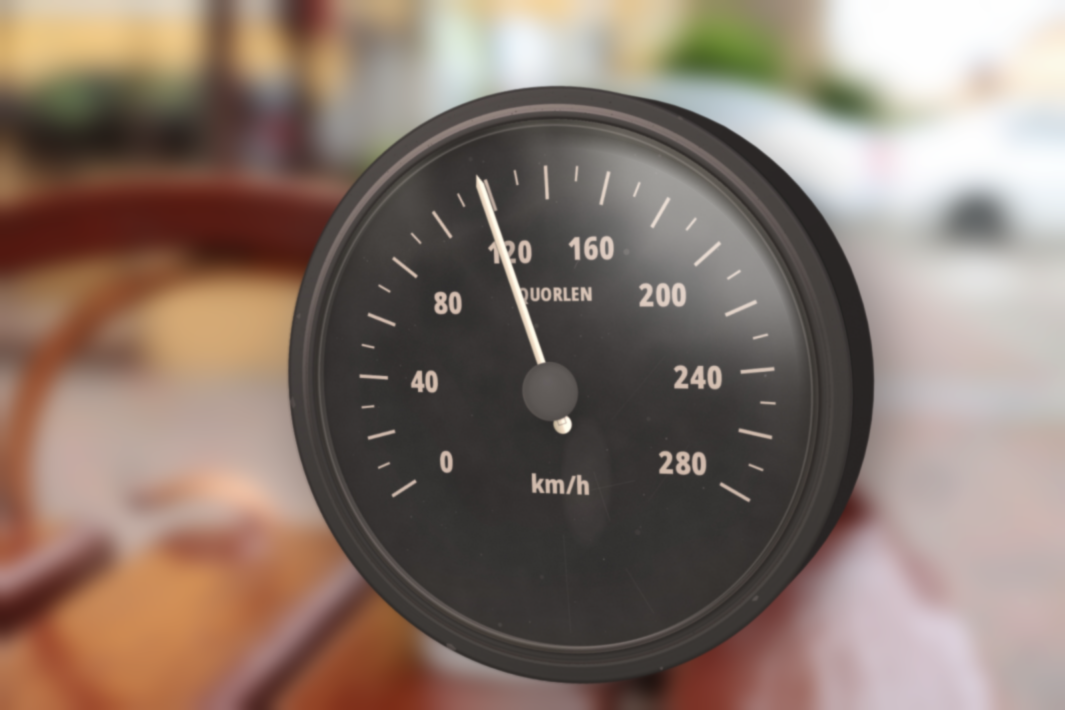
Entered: 120; km/h
